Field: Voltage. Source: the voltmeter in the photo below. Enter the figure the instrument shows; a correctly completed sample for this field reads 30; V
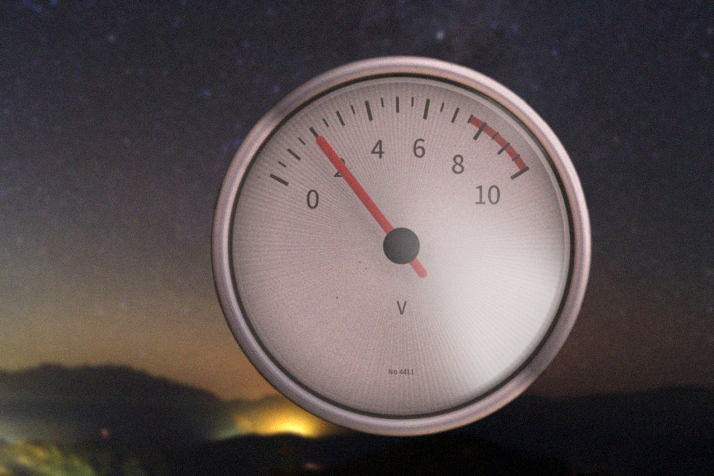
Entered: 2; V
